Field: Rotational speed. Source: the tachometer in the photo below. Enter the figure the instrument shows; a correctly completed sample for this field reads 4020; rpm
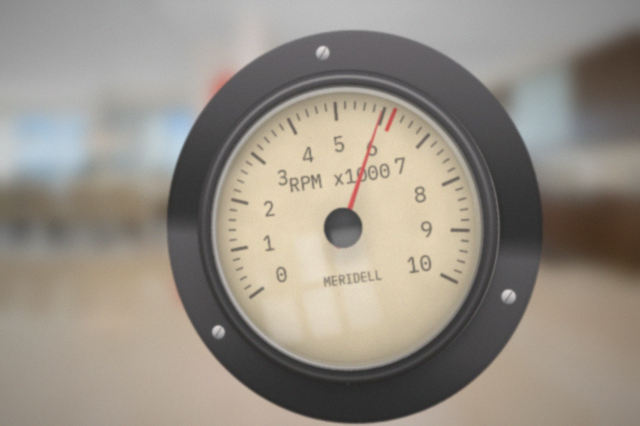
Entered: 6000; rpm
